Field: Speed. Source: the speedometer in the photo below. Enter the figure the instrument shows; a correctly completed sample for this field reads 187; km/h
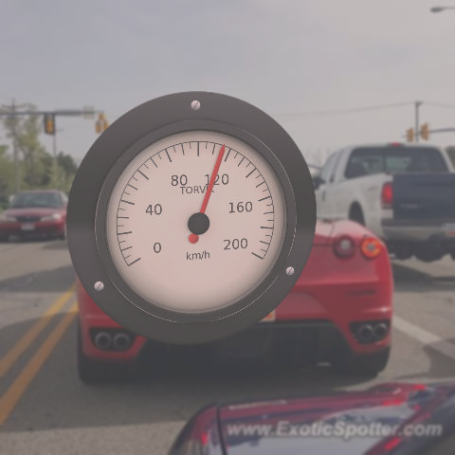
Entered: 115; km/h
